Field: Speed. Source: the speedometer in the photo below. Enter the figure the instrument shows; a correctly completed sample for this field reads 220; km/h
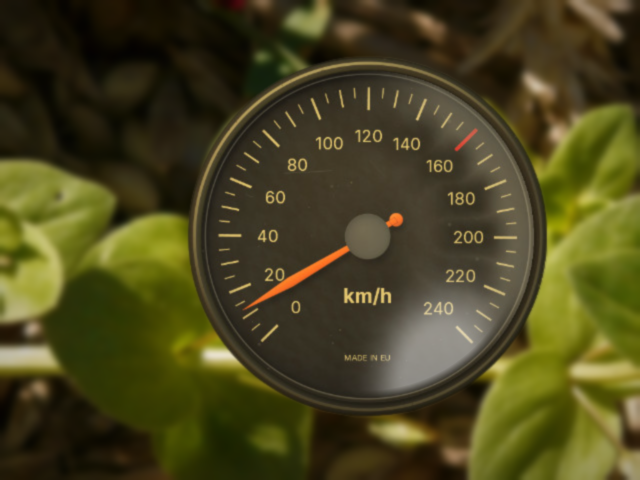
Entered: 12.5; km/h
